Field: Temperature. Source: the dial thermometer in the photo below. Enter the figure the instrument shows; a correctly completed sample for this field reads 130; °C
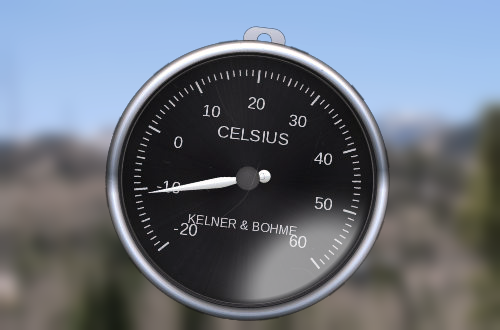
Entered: -11; °C
